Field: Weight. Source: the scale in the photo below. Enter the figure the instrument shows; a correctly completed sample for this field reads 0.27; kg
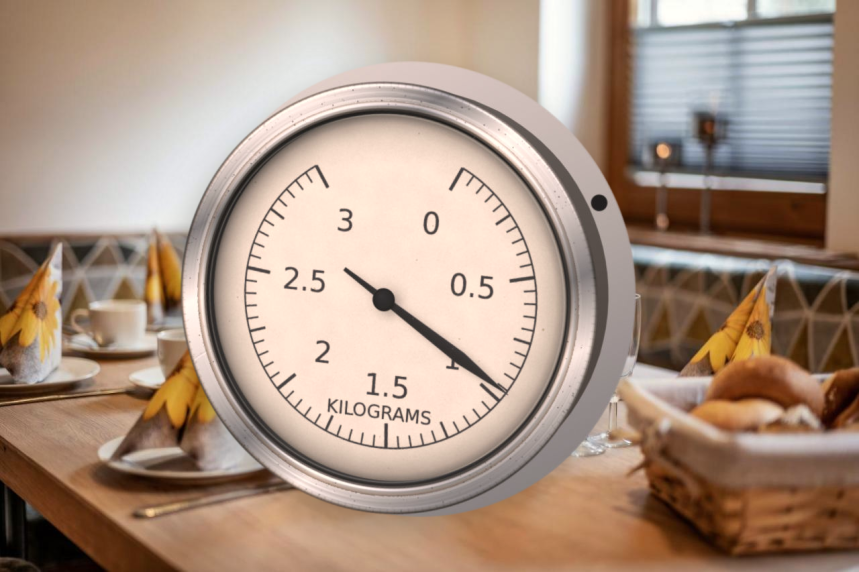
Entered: 0.95; kg
